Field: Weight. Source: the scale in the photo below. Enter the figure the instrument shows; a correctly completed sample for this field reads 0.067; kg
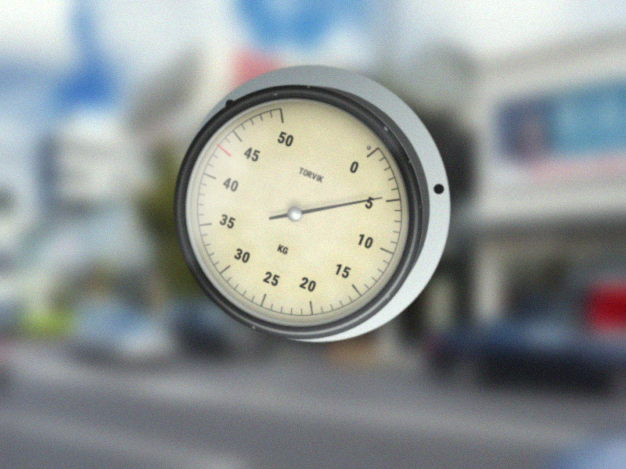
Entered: 4.5; kg
